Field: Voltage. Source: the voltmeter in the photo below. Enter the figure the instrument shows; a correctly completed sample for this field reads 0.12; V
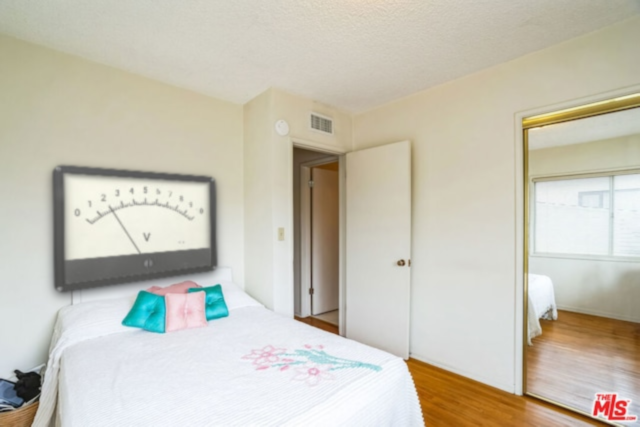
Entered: 2; V
